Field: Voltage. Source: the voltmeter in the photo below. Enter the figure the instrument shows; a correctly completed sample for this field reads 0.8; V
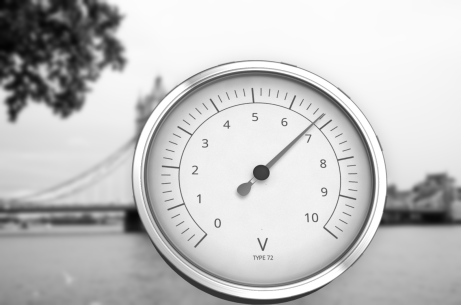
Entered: 6.8; V
